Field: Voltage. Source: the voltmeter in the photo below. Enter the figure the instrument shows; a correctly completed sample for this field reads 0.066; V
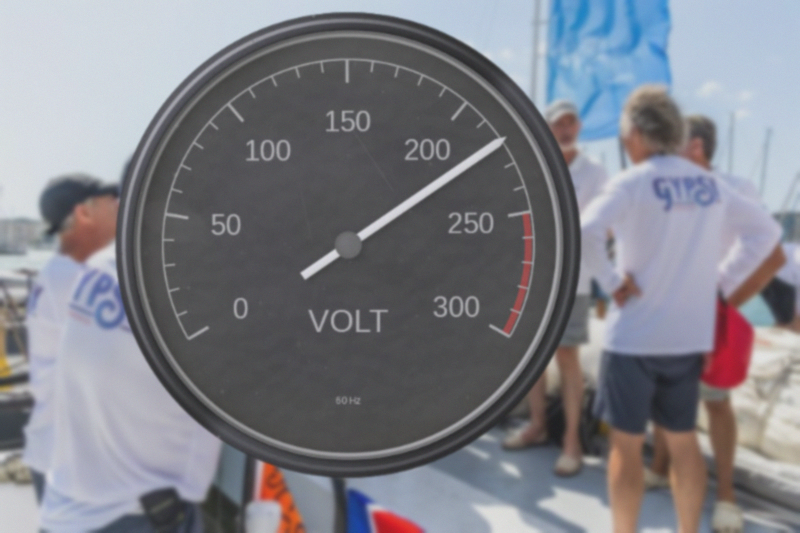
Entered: 220; V
